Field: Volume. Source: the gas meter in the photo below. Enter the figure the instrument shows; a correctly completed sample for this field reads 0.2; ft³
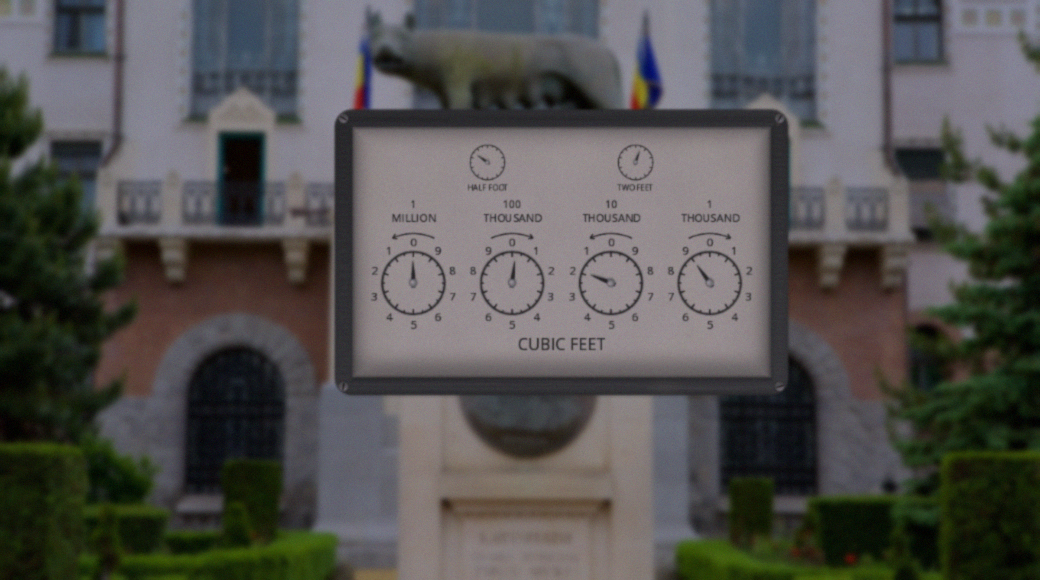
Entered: 1900; ft³
